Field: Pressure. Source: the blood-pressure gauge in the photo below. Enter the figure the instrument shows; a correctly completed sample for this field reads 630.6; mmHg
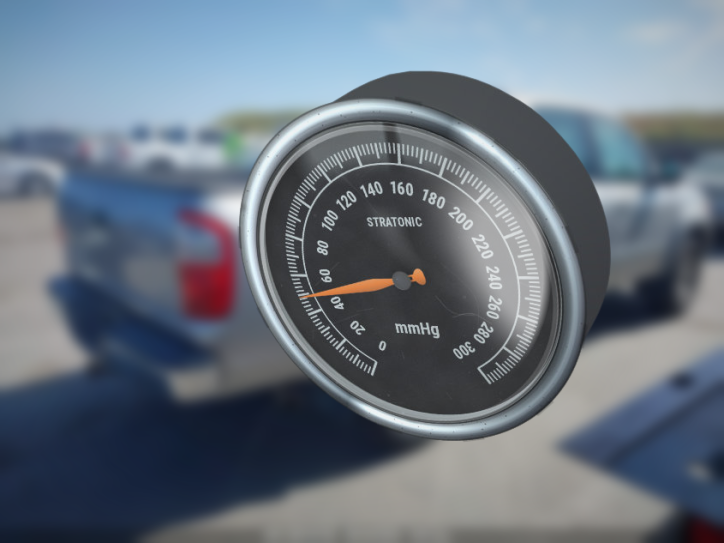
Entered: 50; mmHg
